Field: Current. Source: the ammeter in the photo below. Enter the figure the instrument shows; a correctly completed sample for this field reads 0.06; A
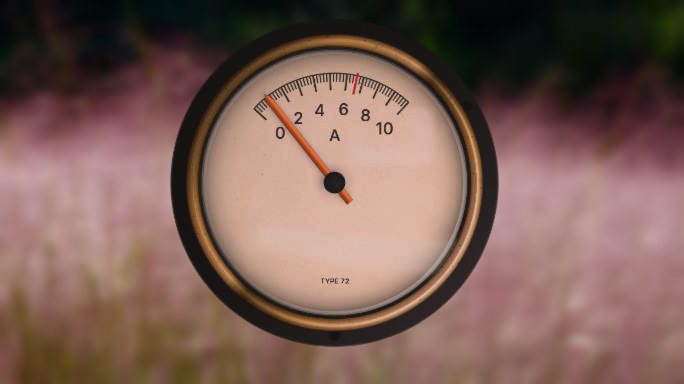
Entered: 1; A
